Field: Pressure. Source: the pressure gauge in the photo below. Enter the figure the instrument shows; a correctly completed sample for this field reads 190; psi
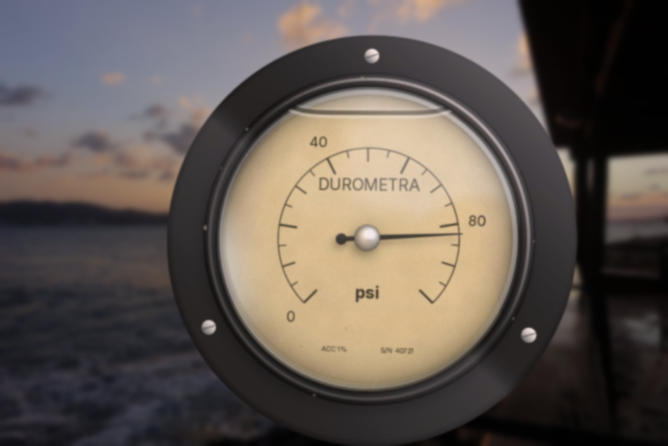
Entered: 82.5; psi
